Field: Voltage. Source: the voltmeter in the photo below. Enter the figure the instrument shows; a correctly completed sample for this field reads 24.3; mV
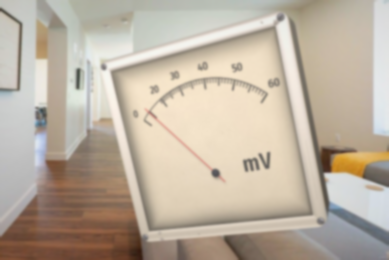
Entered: 10; mV
